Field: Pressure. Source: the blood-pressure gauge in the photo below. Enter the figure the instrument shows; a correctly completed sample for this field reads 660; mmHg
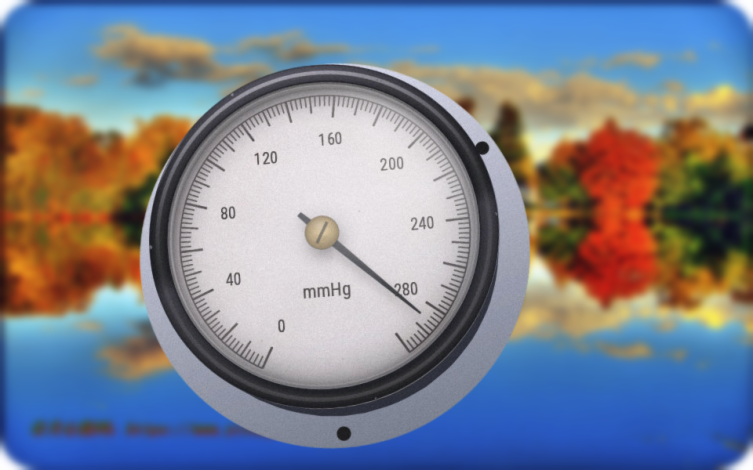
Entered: 286; mmHg
